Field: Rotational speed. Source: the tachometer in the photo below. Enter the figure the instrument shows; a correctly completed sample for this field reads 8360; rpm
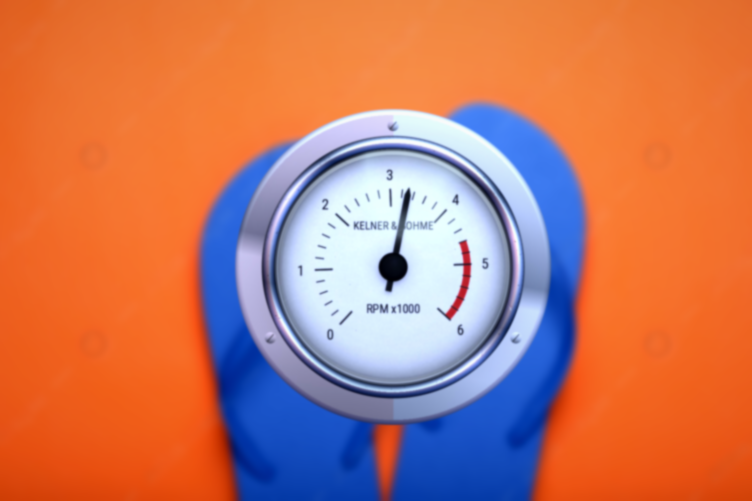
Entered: 3300; rpm
